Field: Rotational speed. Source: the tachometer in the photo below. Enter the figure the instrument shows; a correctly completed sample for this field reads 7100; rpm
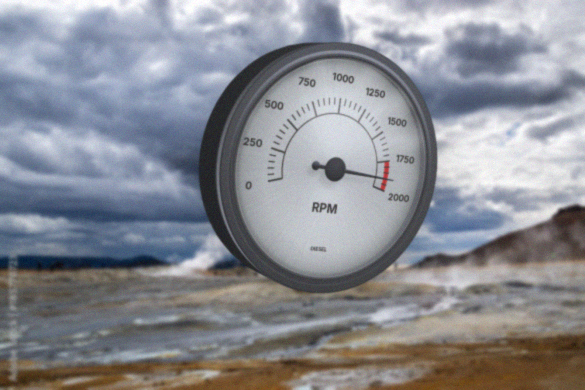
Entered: 1900; rpm
